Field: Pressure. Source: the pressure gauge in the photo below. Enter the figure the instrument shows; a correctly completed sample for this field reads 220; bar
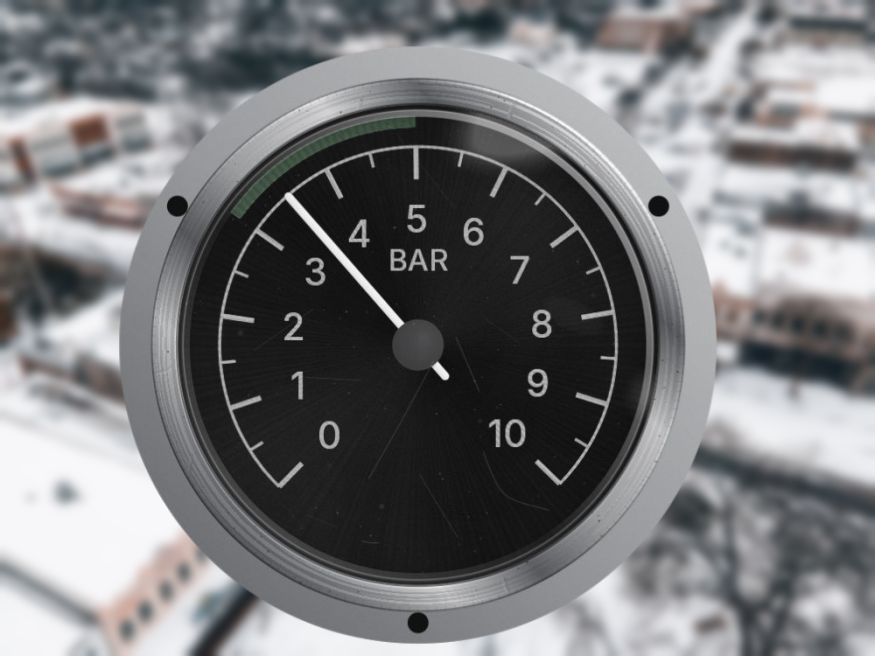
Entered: 3.5; bar
